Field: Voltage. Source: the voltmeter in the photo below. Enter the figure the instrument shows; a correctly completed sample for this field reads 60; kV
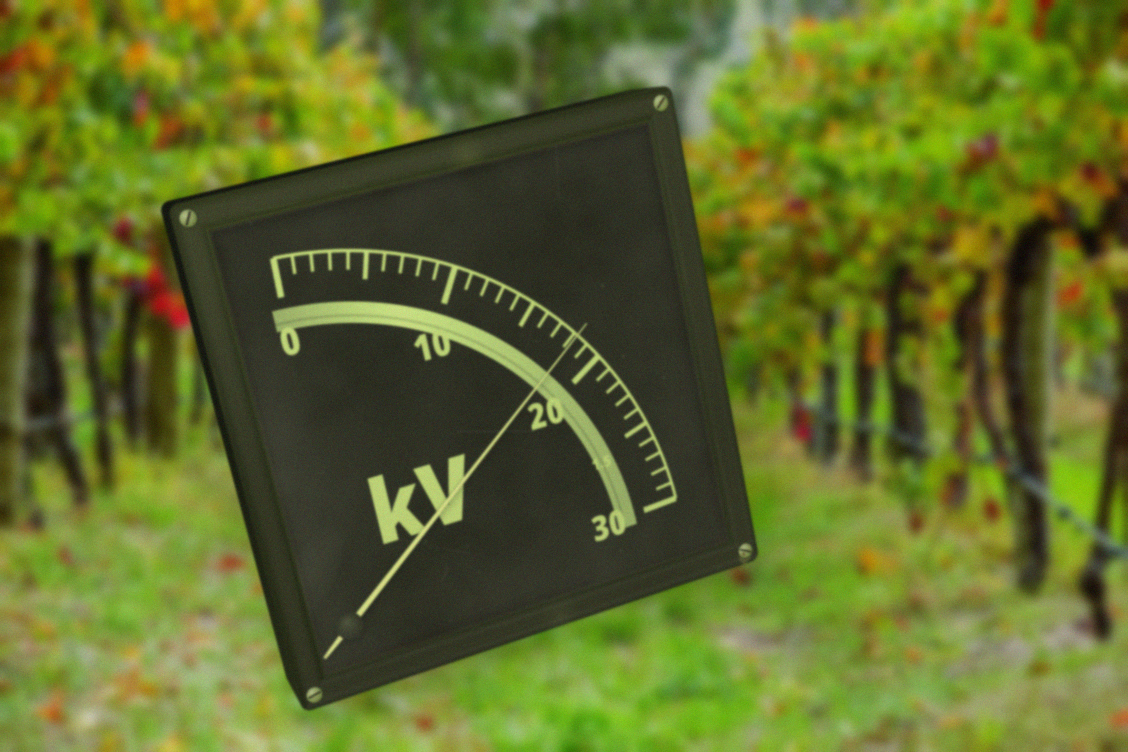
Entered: 18; kV
